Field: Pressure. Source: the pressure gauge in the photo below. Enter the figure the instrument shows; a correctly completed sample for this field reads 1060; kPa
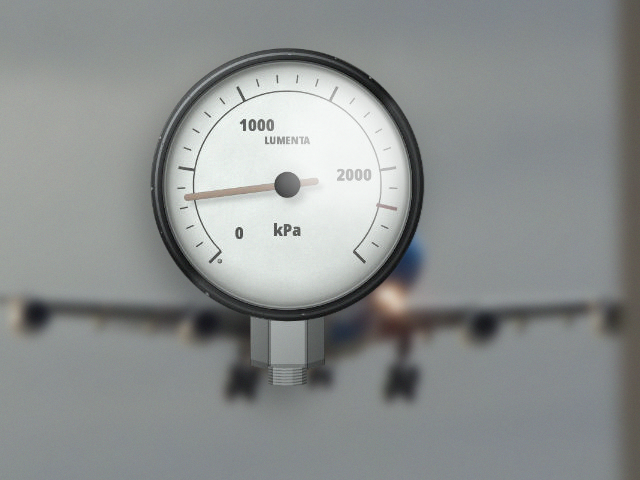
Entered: 350; kPa
